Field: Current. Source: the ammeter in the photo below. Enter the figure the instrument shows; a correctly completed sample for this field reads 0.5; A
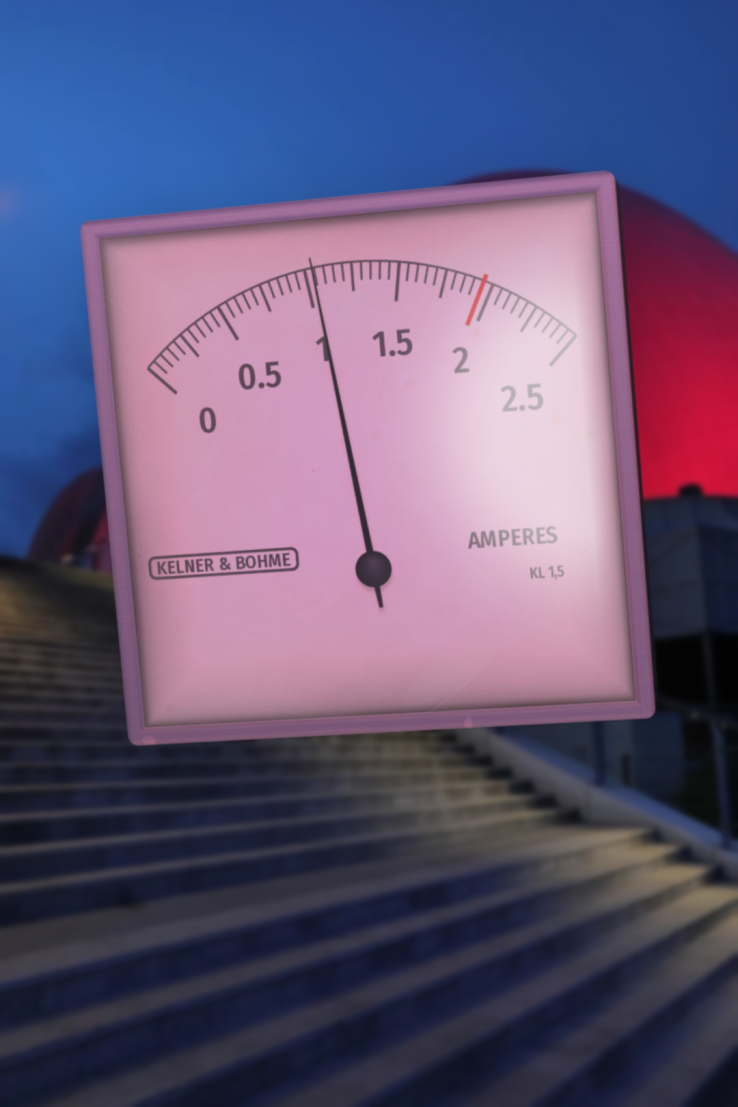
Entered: 1.05; A
